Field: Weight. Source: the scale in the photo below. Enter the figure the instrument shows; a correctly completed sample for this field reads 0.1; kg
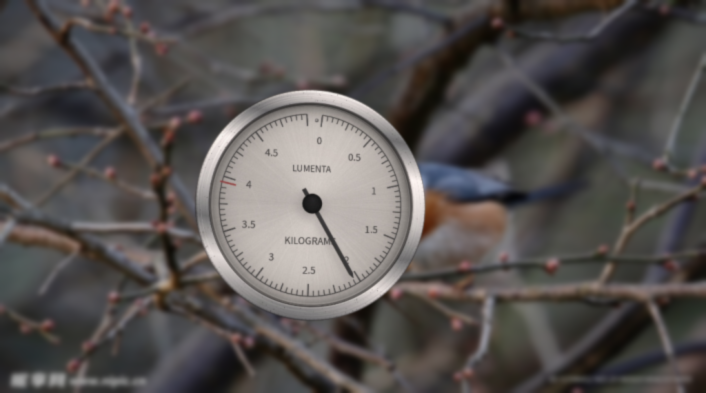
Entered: 2.05; kg
